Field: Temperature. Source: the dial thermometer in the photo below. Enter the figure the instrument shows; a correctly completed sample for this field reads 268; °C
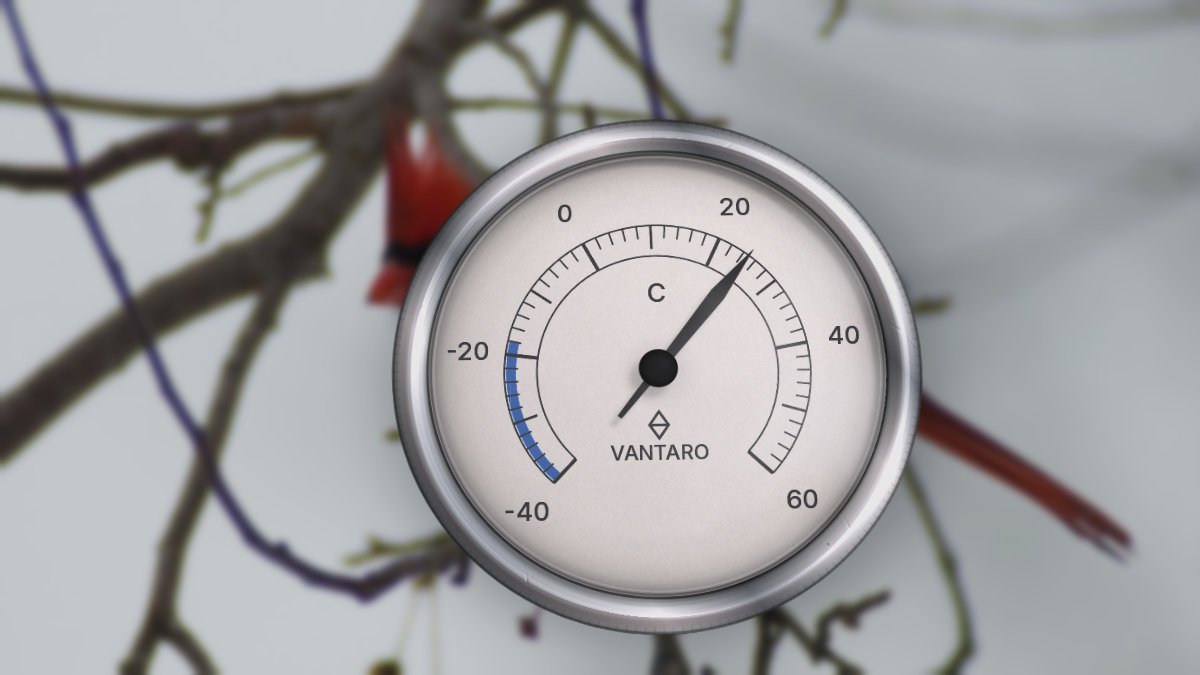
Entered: 25; °C
